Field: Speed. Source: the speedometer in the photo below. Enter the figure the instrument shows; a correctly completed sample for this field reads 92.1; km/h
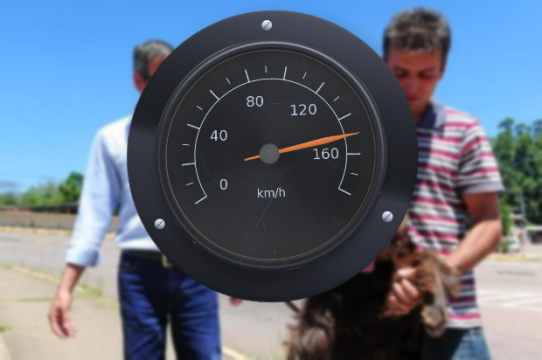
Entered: 150; km/h
